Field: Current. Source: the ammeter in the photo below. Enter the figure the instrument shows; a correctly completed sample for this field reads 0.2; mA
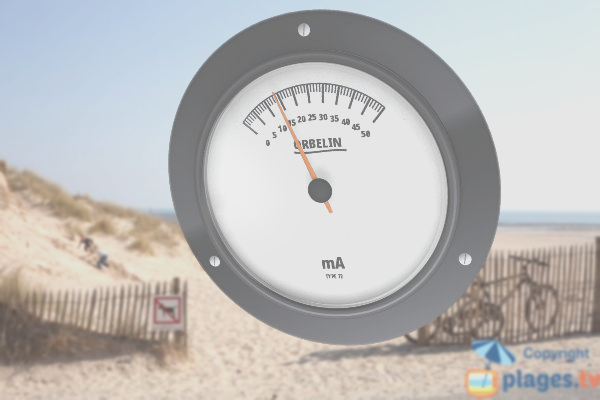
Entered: 15; mA
